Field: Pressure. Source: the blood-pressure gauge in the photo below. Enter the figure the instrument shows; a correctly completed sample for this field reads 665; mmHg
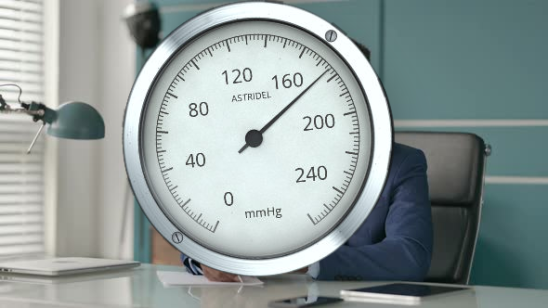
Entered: 176; mmHg
